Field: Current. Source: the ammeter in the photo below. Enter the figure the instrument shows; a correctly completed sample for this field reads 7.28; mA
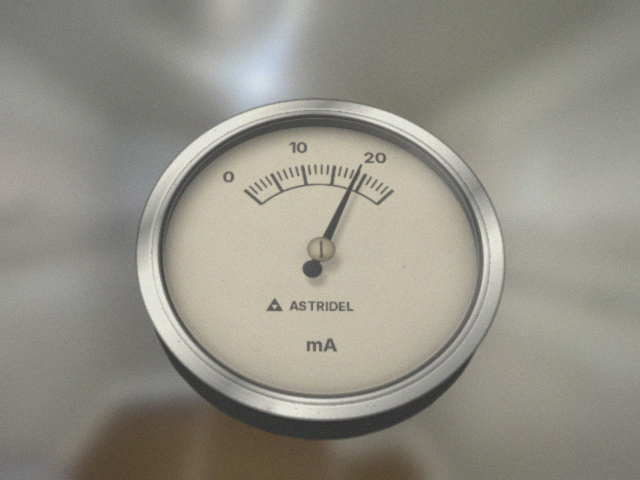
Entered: 19; mA
